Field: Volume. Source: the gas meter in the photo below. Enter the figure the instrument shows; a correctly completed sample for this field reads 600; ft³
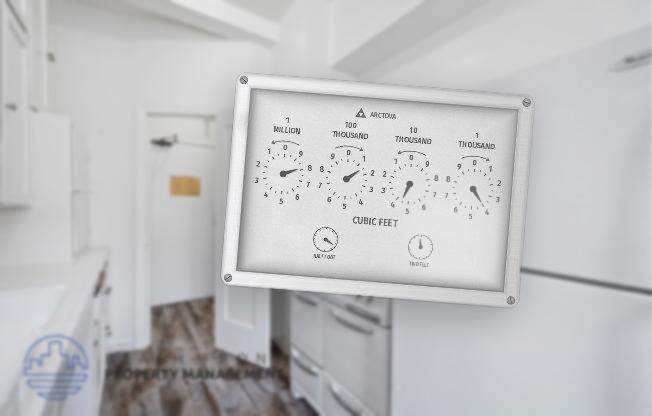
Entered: 814400; ft³
